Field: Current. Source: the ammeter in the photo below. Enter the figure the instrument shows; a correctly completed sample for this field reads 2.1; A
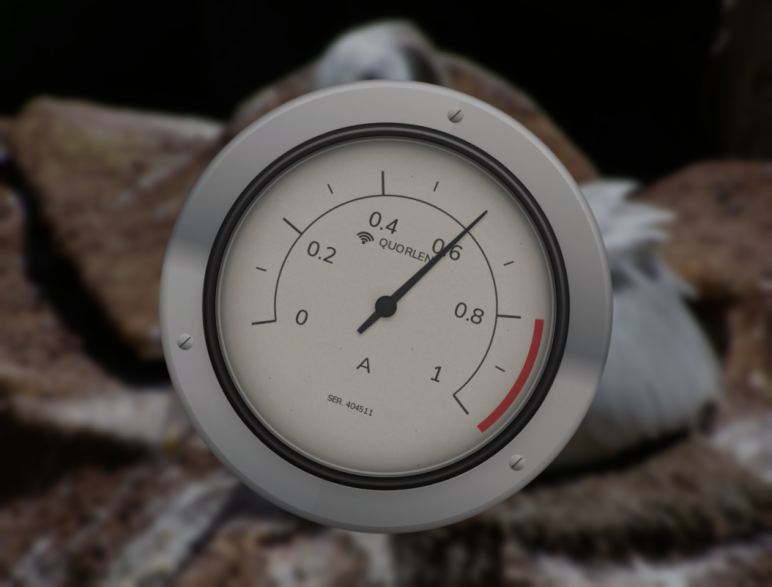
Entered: 0.6; A
